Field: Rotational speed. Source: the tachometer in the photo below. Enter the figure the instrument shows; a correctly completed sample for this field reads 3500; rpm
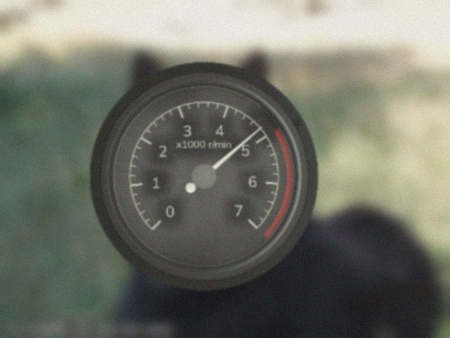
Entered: 4800; rpm
